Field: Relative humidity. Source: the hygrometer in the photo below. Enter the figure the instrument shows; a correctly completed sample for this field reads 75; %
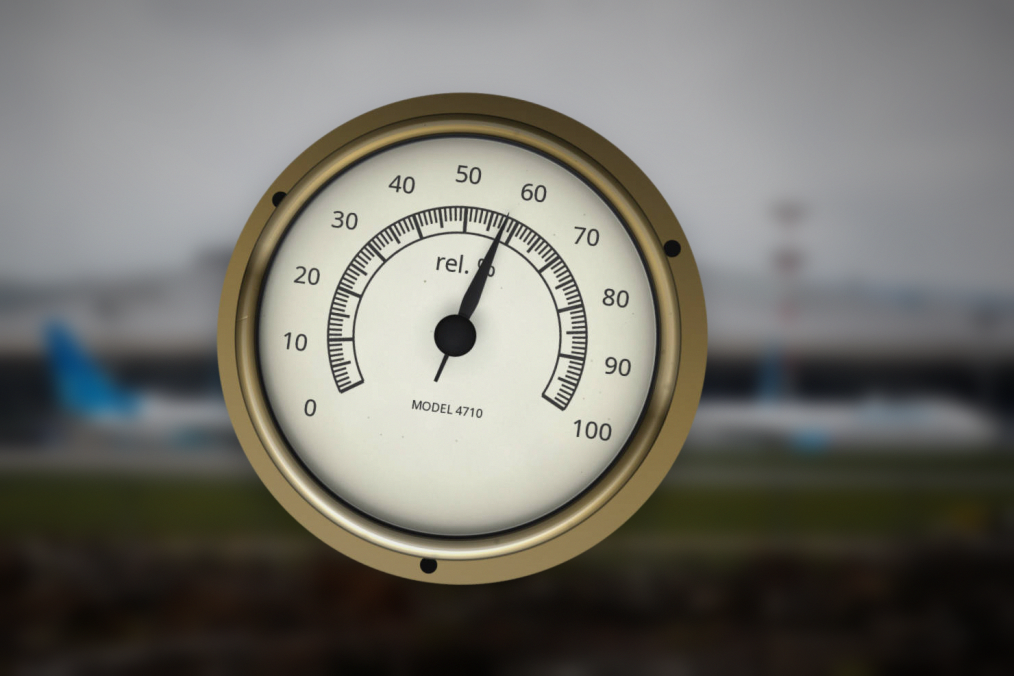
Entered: 58; %
